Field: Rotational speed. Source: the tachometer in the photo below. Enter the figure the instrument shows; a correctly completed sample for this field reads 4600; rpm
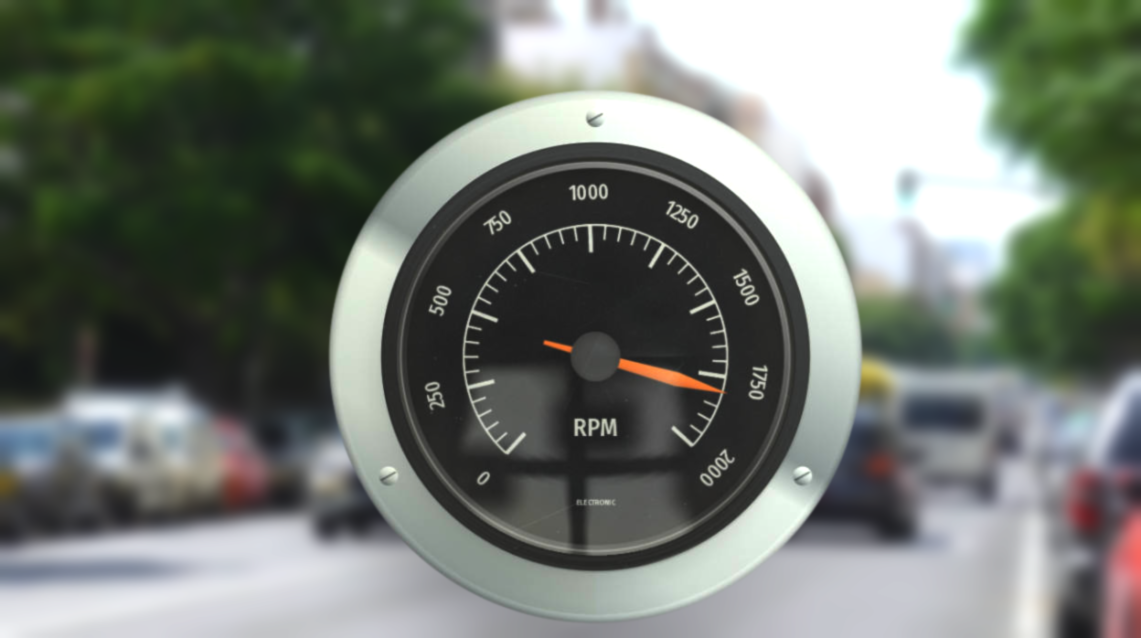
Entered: 1800; rpm
